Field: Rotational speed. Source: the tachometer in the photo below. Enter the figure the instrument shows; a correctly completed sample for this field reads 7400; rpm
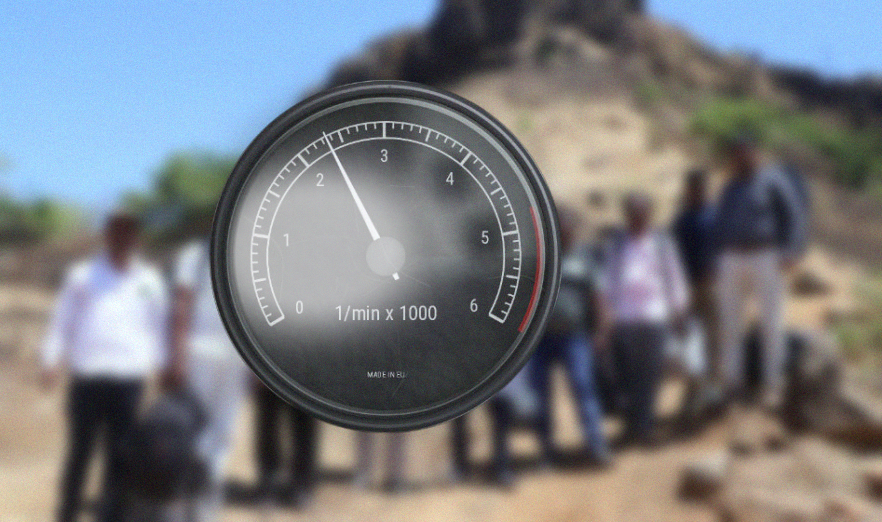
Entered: 2350; rpm
